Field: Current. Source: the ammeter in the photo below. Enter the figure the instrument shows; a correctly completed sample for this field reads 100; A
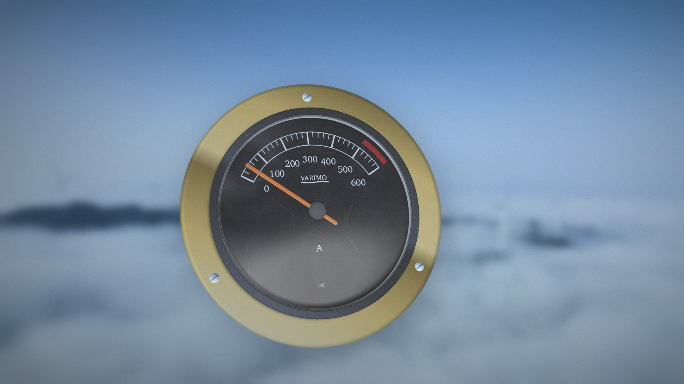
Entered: 40; A
